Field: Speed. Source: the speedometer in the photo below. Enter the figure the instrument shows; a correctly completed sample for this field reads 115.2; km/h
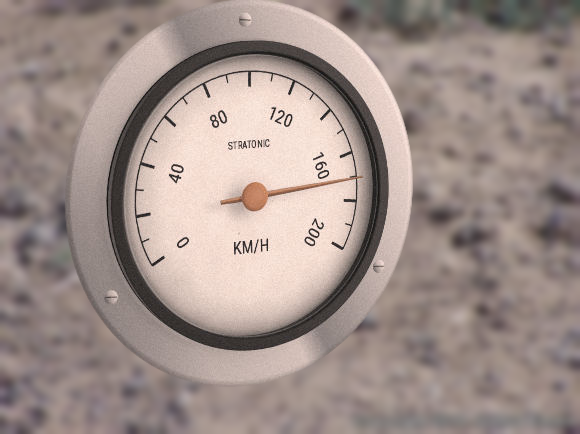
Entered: 170; km/h
